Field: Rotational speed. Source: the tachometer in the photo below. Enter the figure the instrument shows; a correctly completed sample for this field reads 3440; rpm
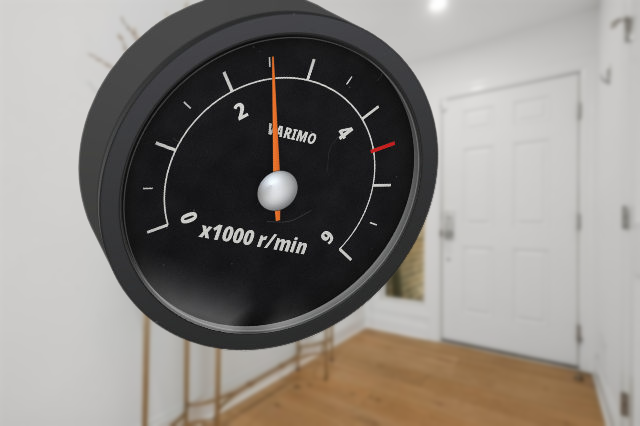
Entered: 2500; rpm
